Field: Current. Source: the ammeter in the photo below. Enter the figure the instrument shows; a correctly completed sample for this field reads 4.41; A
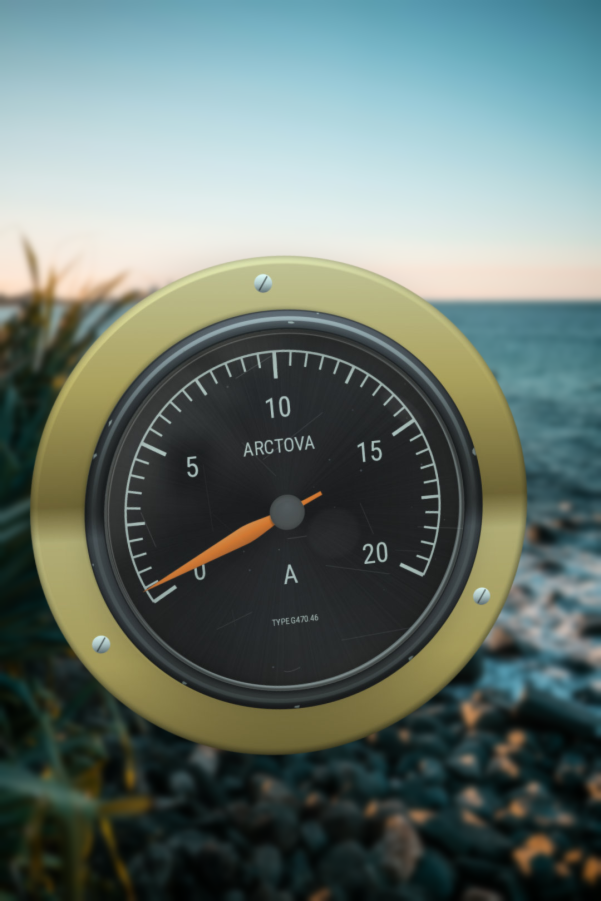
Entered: 0.5; A
